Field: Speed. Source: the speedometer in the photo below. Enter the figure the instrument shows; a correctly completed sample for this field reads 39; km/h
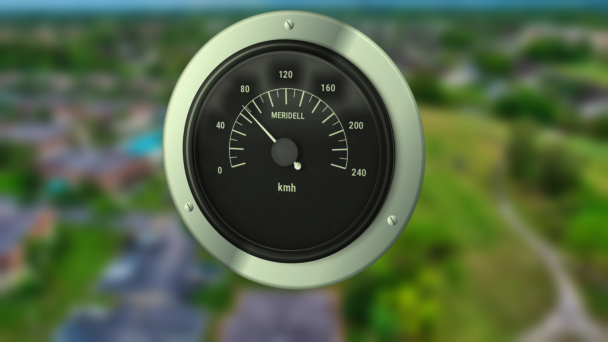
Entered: 70; km/h
